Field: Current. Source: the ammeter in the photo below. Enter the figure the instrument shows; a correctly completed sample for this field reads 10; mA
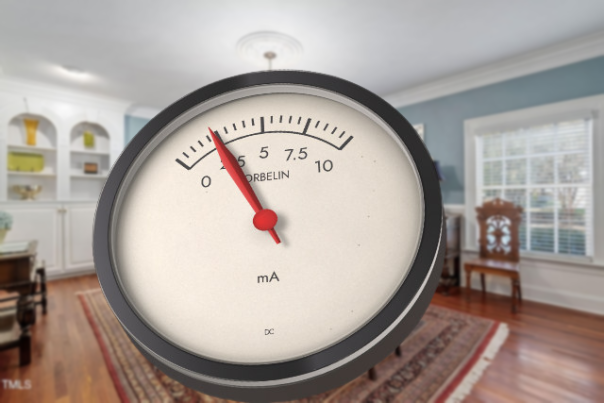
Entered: 2.25; mA
